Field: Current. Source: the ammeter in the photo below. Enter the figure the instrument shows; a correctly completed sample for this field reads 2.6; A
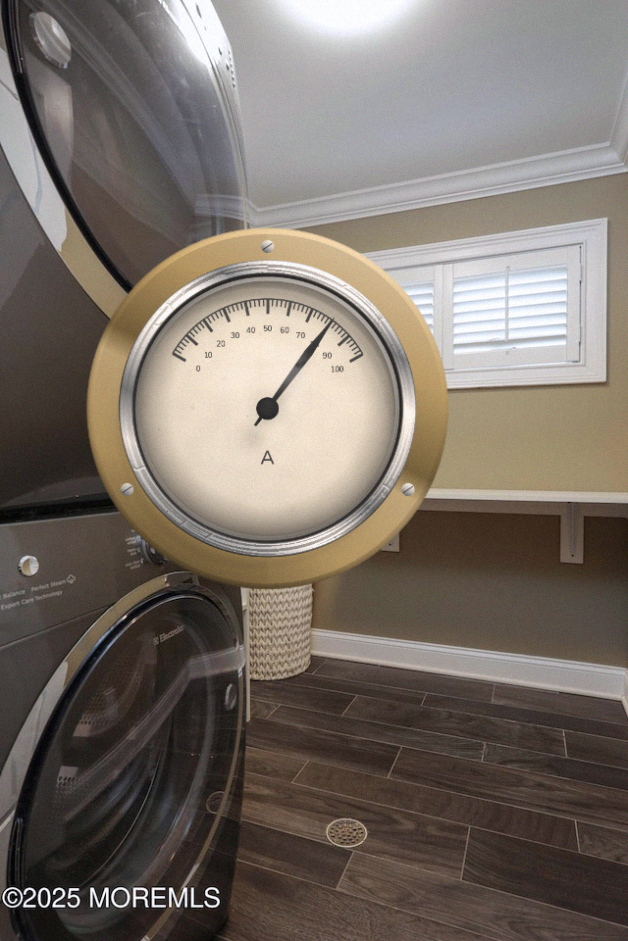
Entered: 80; A
